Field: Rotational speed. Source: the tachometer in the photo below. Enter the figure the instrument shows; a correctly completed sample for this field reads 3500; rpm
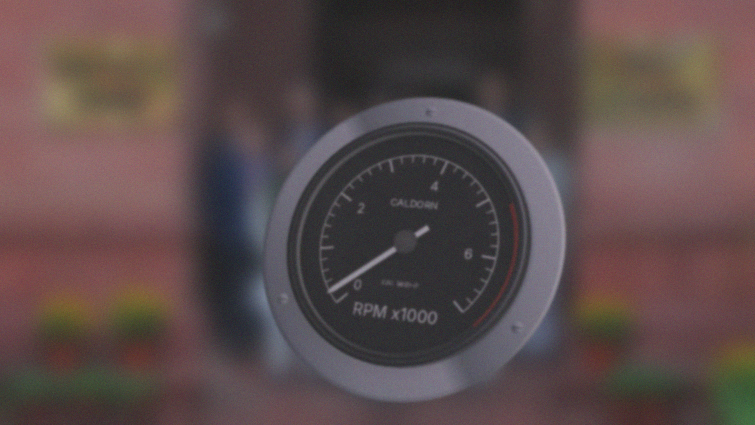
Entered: 200; rpm
